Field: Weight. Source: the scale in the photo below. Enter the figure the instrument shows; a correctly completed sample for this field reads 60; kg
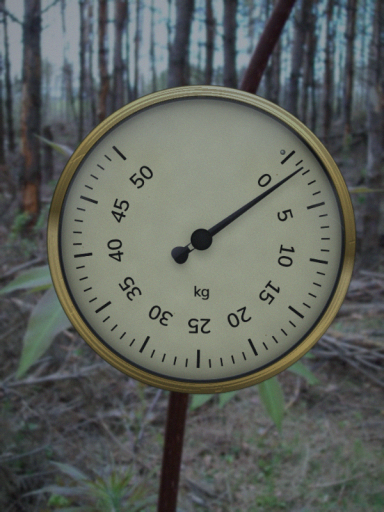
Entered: 1.5; kg
